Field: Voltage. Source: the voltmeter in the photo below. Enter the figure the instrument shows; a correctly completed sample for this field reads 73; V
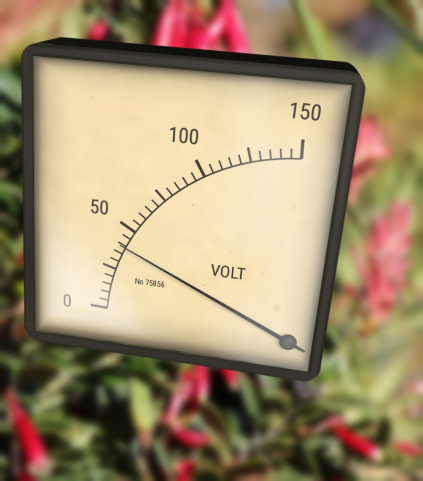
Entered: 40; V
